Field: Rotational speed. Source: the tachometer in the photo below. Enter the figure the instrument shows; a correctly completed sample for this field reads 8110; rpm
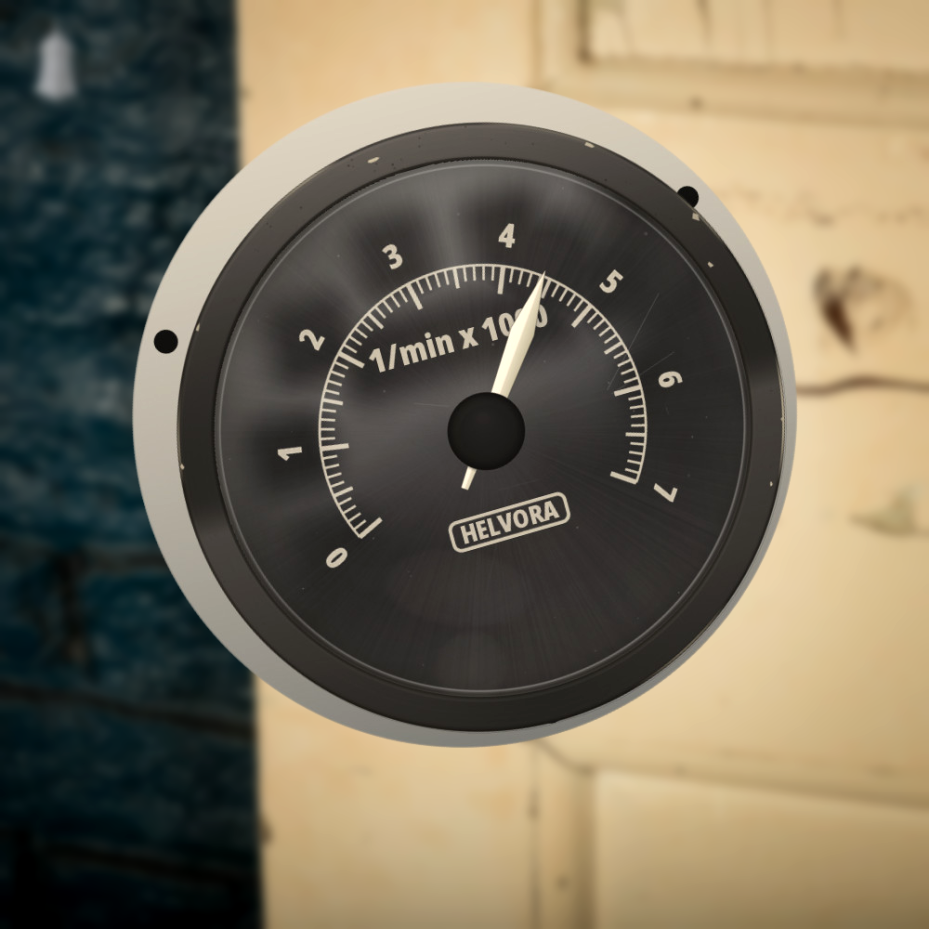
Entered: 4400; rpm
